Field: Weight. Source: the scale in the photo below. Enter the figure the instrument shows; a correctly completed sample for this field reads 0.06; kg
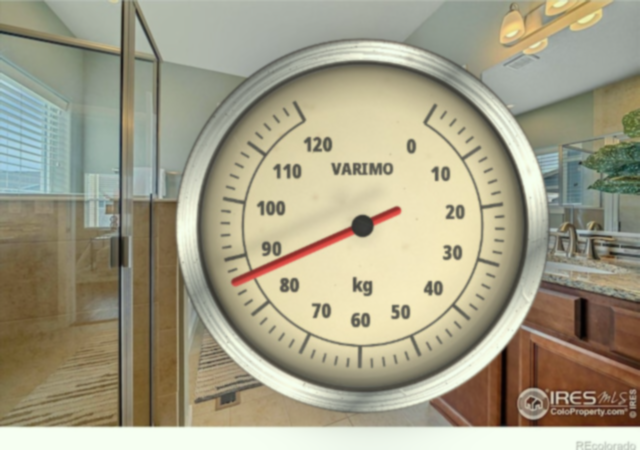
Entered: 86; kg
